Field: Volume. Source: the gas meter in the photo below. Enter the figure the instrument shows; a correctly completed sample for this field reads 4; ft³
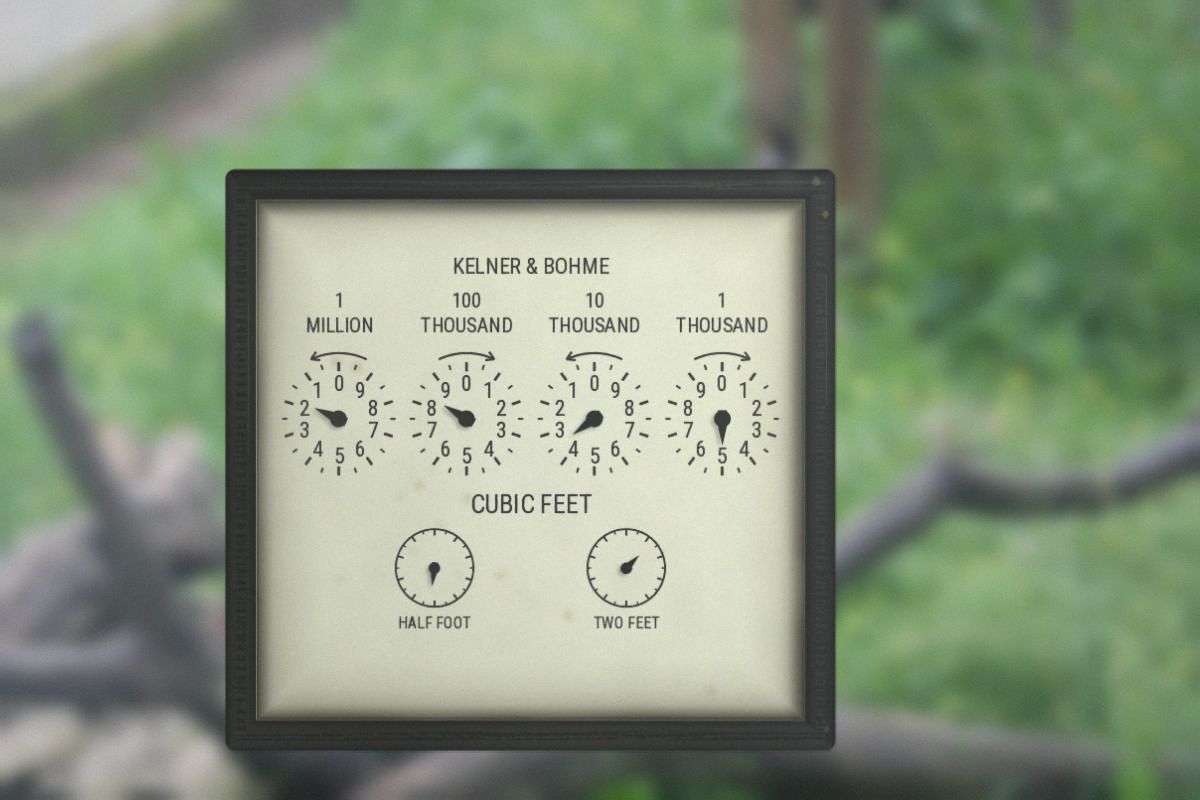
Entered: 183500; ft³
